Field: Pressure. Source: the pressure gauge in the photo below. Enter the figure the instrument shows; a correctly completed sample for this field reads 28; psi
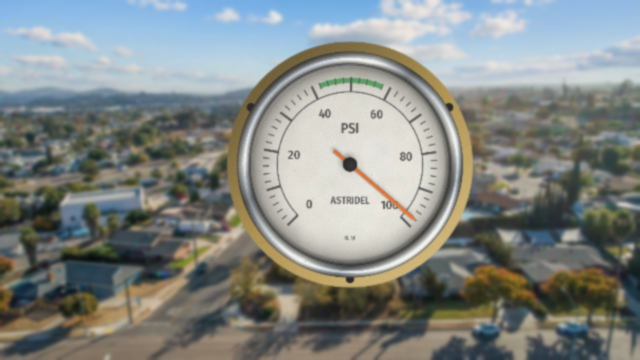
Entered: 98; psi
